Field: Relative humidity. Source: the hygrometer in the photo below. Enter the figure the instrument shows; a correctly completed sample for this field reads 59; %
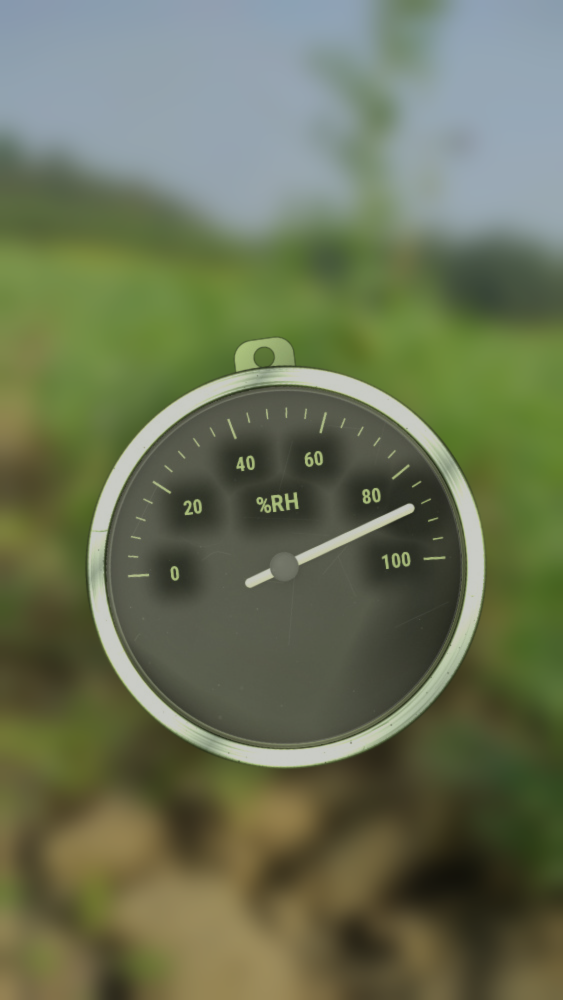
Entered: 88; %
